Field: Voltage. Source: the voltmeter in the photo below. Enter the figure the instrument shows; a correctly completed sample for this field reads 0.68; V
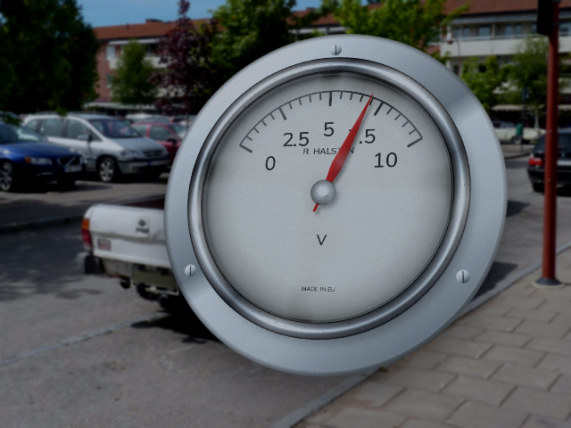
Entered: 7; V
